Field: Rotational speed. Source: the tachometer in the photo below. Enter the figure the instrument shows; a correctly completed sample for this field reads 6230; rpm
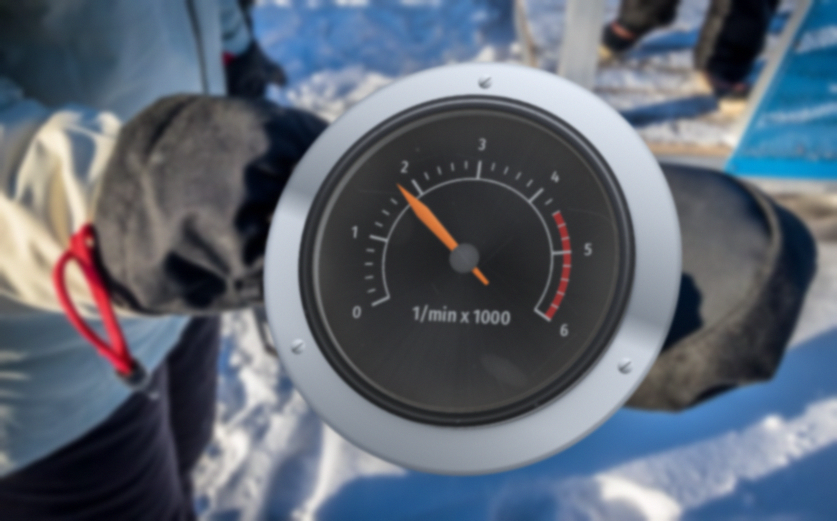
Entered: 1800; rpm
